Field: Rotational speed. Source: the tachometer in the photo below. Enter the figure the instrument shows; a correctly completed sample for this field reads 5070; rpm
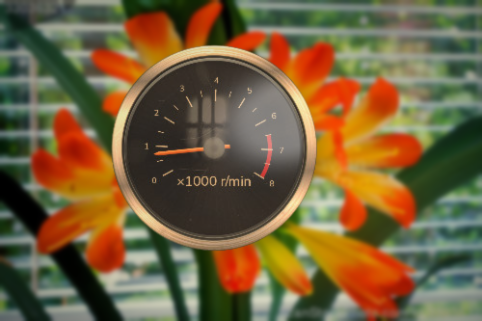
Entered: 750; rpm
